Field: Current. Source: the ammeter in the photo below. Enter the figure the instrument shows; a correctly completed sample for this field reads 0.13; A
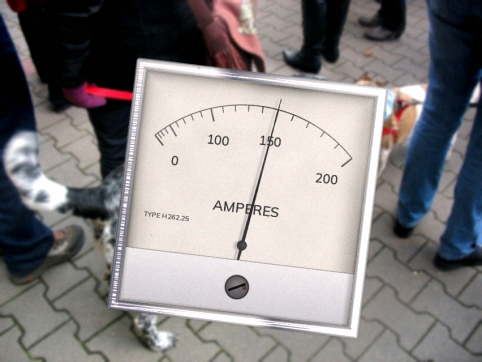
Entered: 150; A
